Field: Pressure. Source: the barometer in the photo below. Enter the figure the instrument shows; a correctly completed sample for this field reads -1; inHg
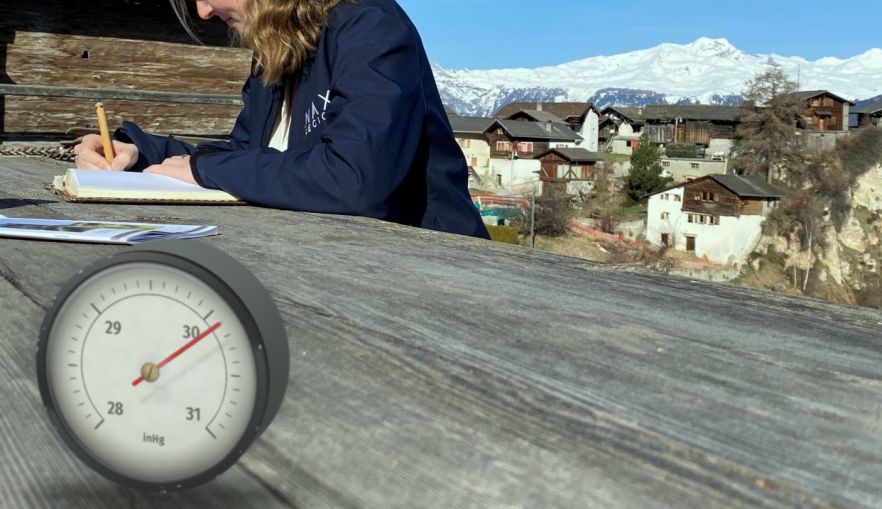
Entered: 30.1; inHg
